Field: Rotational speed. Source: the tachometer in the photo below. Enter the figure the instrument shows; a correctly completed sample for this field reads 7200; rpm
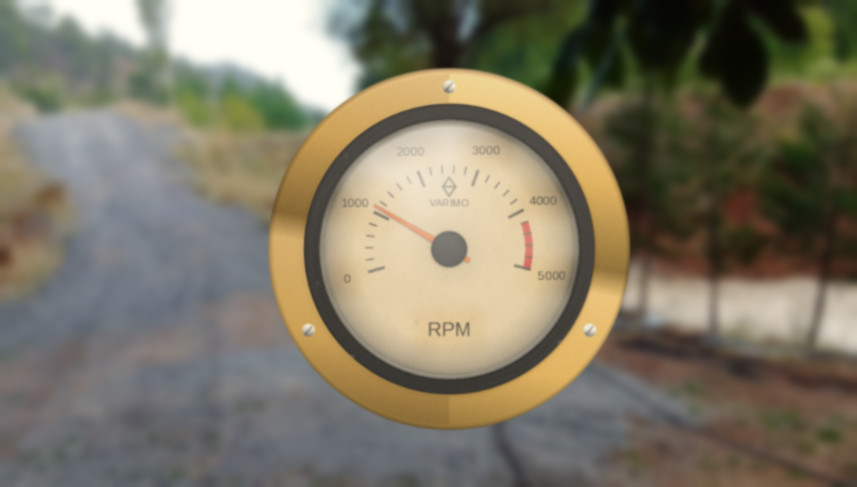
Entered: 1100; rpm
